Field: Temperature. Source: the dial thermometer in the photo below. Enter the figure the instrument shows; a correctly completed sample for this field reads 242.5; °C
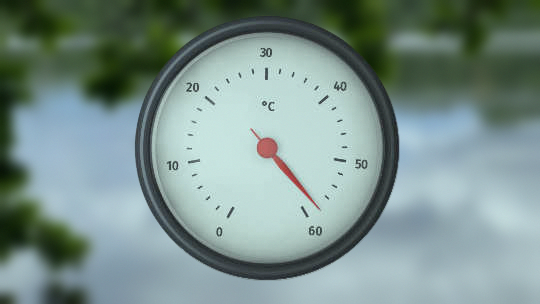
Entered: 58; °C
